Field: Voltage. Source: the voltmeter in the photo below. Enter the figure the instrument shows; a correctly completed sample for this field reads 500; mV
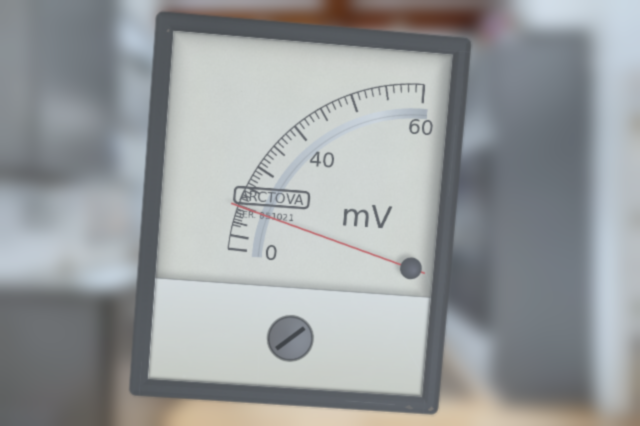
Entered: 20; mV
